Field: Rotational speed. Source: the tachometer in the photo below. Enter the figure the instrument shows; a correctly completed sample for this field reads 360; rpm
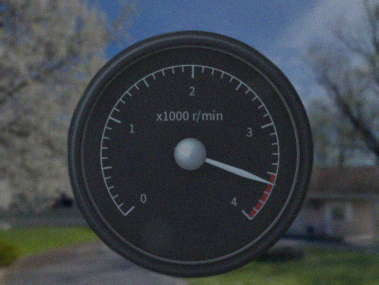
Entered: 3600; rpm
